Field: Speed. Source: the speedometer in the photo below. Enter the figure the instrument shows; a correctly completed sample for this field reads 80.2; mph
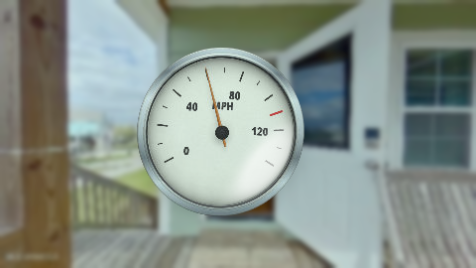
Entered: 60; mph
